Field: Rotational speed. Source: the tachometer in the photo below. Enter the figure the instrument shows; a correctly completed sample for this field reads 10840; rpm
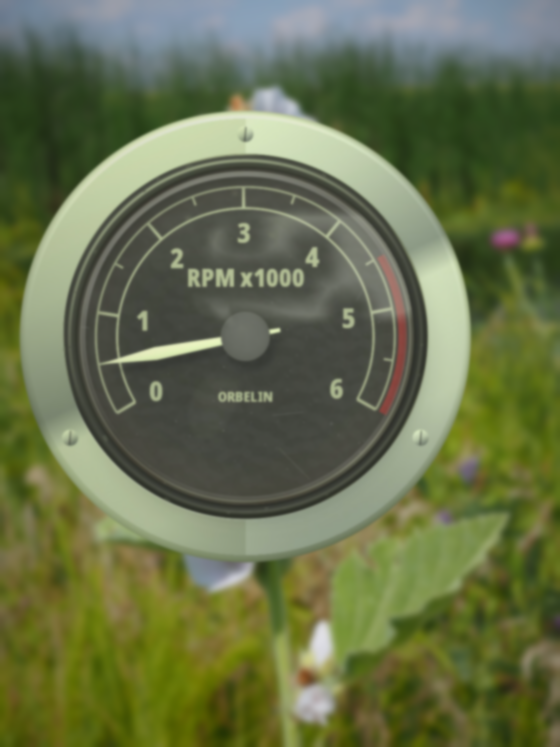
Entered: 500; rpm
